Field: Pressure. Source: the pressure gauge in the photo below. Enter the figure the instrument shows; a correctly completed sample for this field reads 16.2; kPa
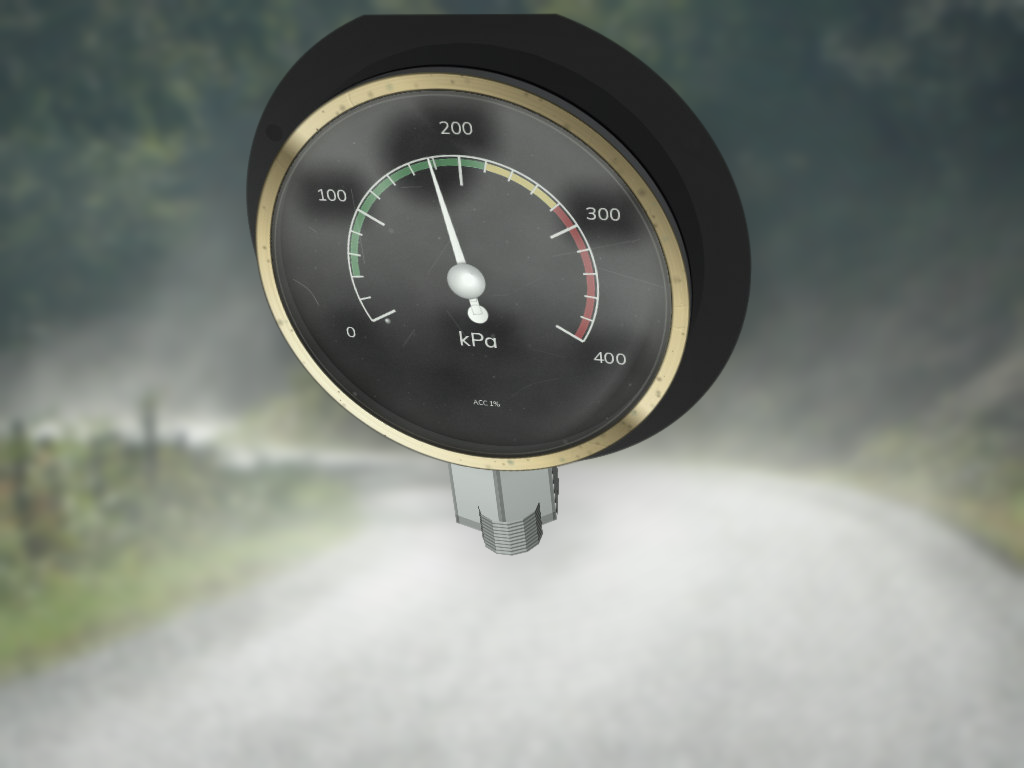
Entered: 180; kPa
